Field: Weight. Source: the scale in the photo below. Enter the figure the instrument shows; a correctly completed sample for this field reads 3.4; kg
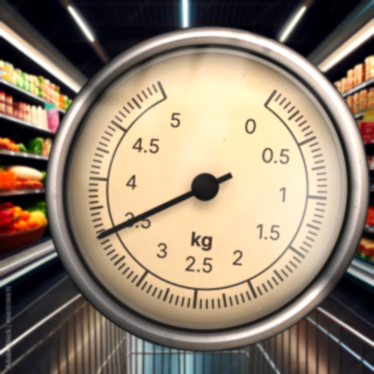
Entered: 3.5; kg
